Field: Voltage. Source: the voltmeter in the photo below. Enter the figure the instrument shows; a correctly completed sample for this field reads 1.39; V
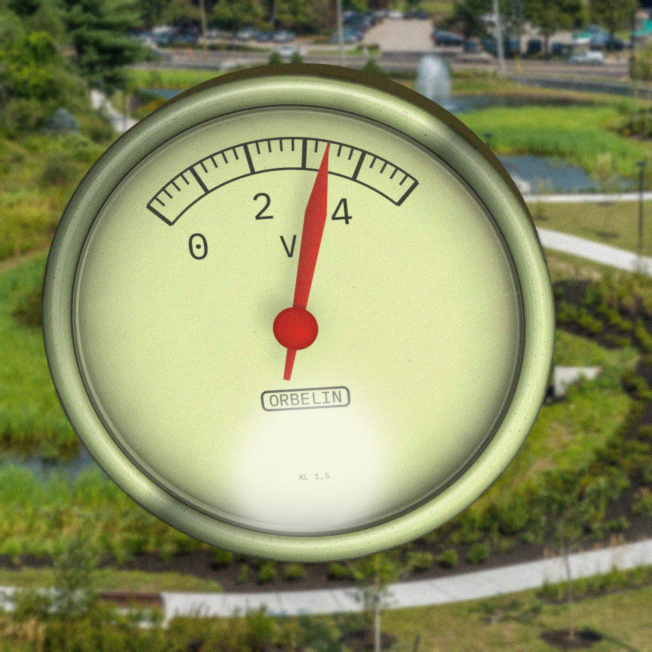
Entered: 3.4; V
